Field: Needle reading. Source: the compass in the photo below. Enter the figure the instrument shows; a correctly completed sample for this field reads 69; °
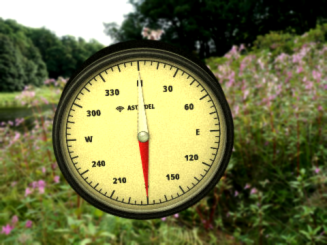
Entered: 180; °
